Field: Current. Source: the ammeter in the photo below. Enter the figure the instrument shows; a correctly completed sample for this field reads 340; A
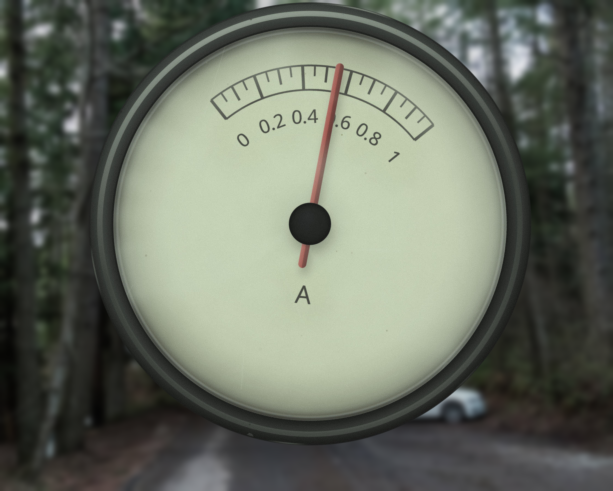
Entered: 0.55; A
